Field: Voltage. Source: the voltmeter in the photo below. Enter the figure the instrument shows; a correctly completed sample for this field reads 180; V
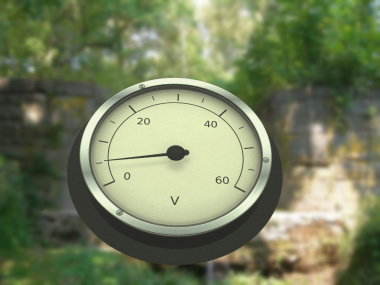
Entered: 5; V
